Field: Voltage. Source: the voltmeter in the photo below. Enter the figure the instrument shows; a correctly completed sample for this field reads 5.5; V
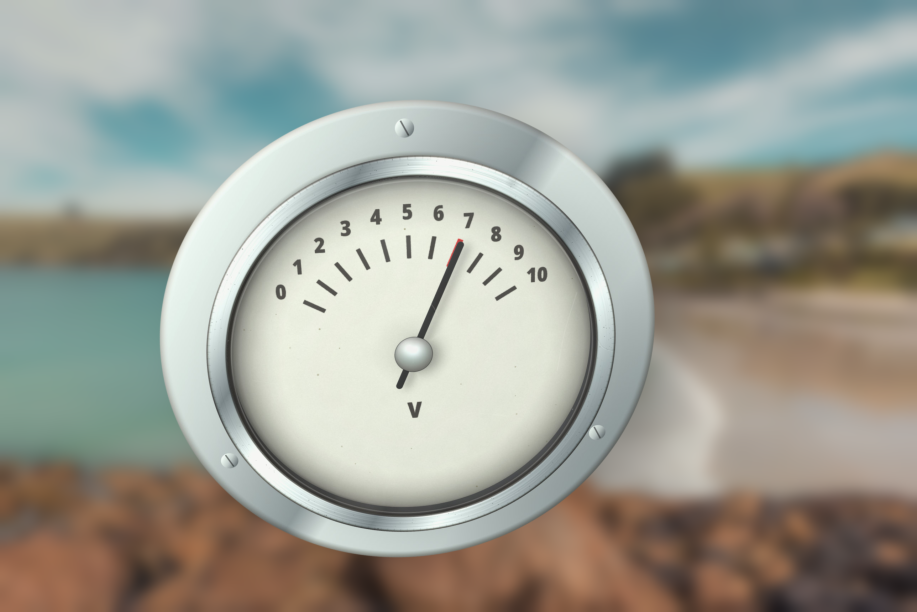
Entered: 7; V
